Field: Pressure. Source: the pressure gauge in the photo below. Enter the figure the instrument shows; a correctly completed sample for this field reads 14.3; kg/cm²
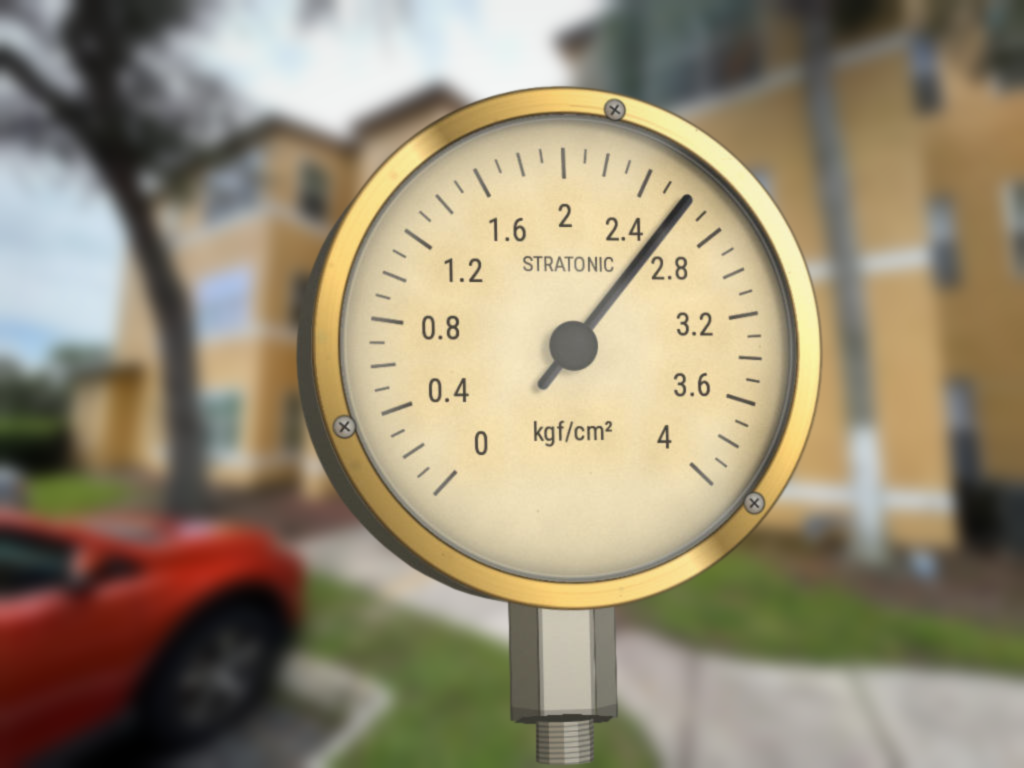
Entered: 2.6; kg/cm²
